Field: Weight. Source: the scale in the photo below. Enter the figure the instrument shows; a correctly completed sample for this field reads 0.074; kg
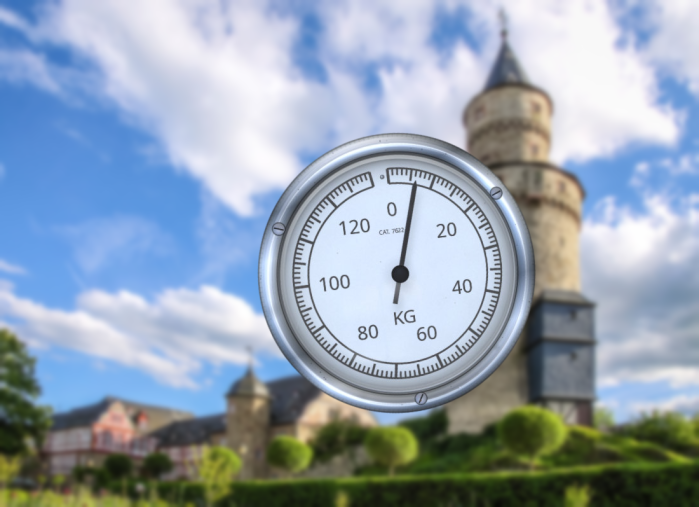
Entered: 6; kg
